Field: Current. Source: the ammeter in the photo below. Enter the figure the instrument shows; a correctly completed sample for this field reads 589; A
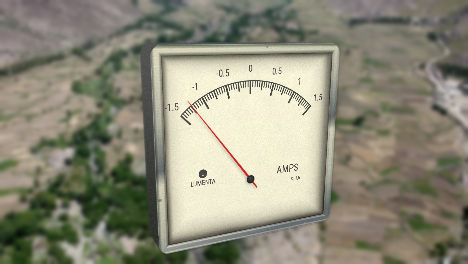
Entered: -1.25; A
